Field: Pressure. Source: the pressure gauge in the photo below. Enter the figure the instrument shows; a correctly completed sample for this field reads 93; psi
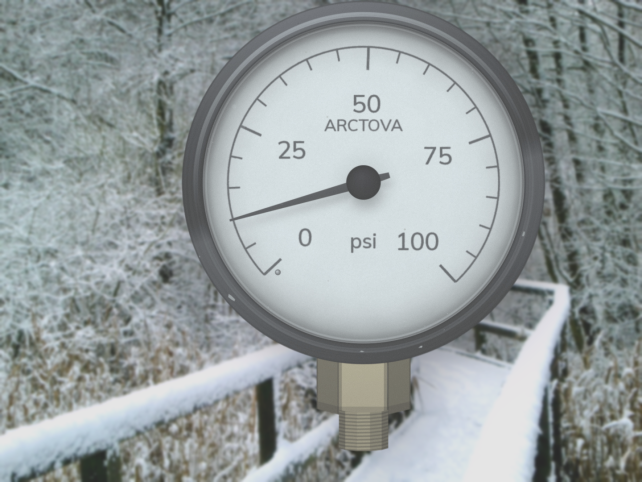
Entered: 10; psi
